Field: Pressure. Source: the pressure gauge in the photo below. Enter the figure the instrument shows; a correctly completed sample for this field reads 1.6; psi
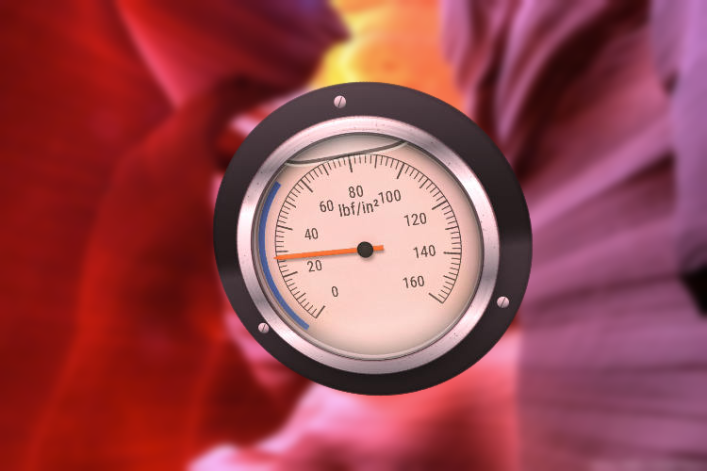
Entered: 28; psi
